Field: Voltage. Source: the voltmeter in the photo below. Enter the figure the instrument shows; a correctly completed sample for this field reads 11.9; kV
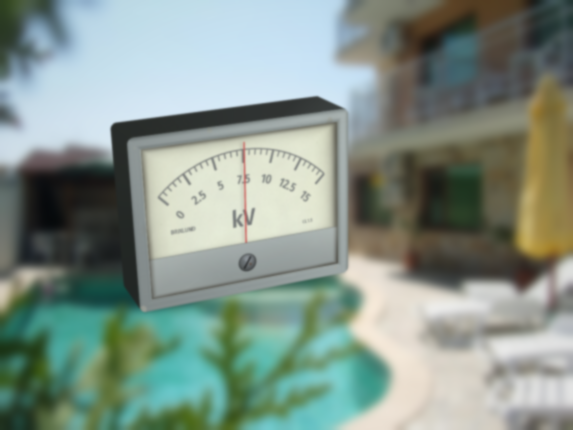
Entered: 7.5; kV
